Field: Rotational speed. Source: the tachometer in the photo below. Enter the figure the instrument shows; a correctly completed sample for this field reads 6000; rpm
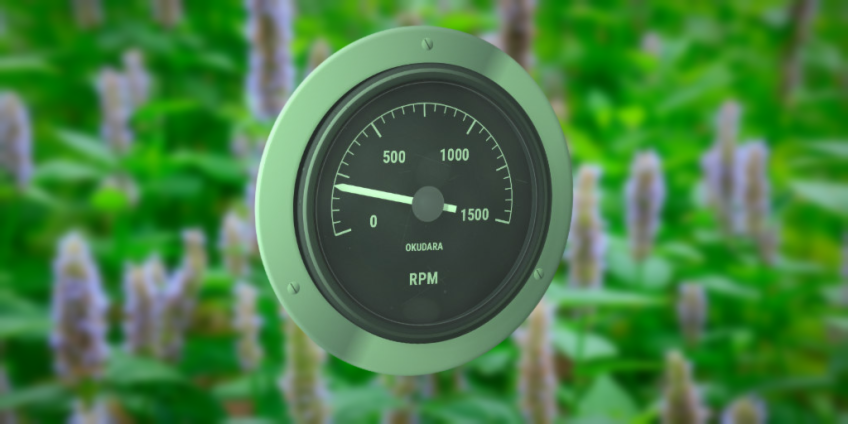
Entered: 200; rpm
